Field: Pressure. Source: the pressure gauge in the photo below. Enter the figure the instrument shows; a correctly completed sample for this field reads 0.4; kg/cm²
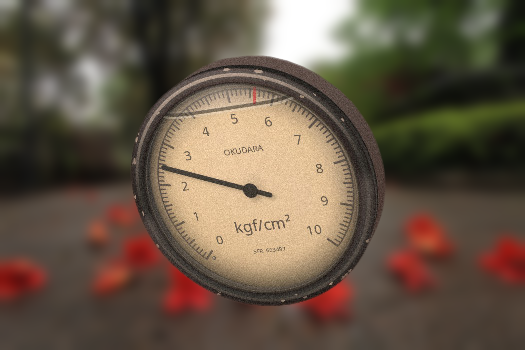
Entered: 2.5; kg/cm²
